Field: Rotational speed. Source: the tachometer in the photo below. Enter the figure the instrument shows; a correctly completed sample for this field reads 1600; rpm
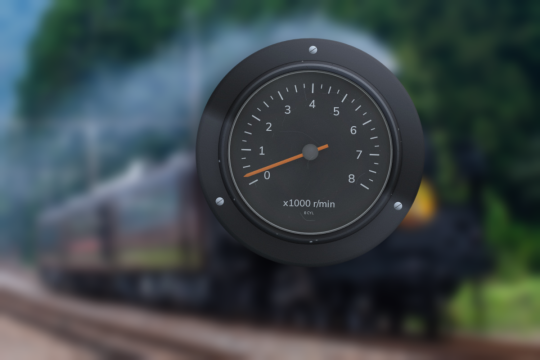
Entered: 250; rpm
